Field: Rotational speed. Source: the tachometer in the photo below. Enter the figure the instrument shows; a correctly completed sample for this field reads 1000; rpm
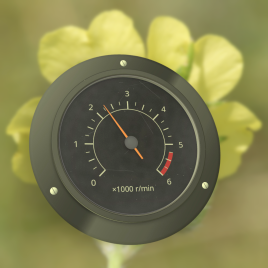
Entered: 2250; rpm
